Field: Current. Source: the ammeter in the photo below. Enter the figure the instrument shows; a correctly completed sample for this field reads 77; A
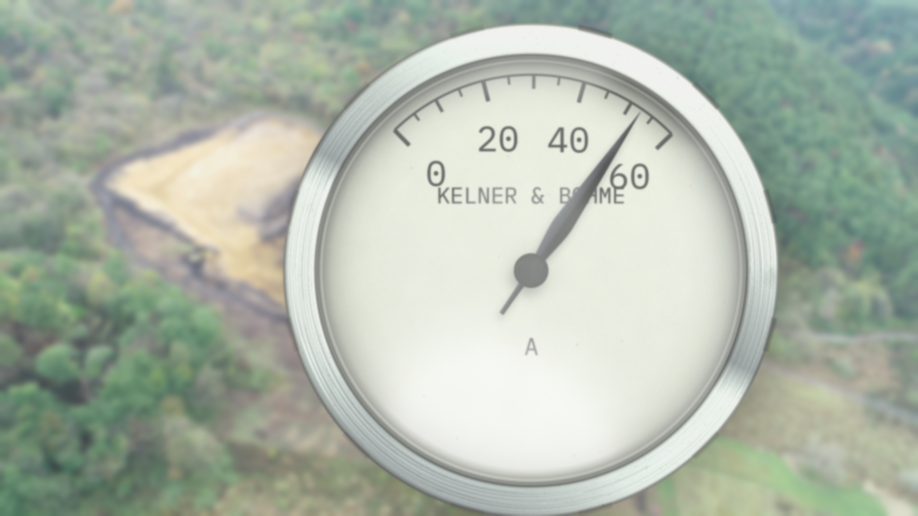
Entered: 52.5; A
